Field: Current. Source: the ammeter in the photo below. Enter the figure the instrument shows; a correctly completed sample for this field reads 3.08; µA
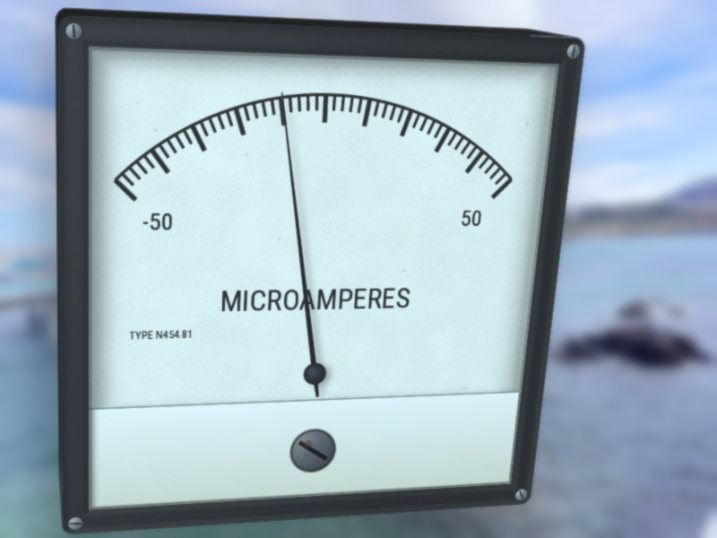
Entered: -10; µA
